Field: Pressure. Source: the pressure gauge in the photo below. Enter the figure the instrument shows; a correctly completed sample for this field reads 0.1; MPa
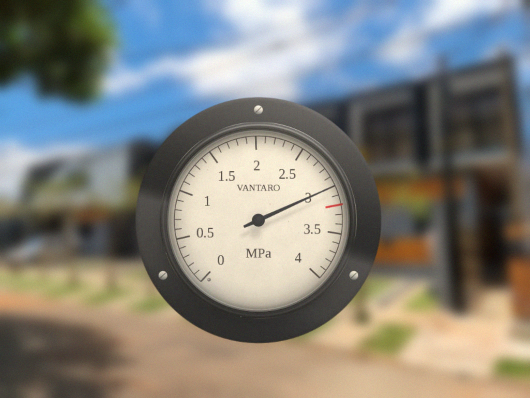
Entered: 3; MPa
